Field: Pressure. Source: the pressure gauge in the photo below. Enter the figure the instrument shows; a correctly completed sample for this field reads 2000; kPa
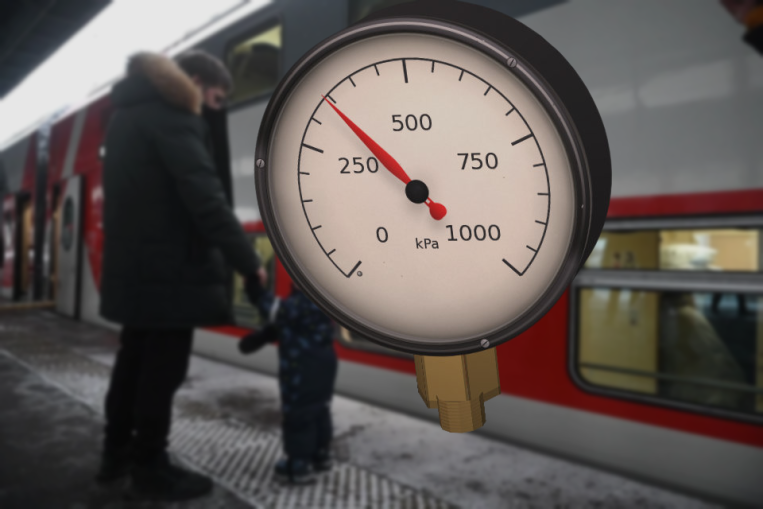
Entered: 350; kPa
